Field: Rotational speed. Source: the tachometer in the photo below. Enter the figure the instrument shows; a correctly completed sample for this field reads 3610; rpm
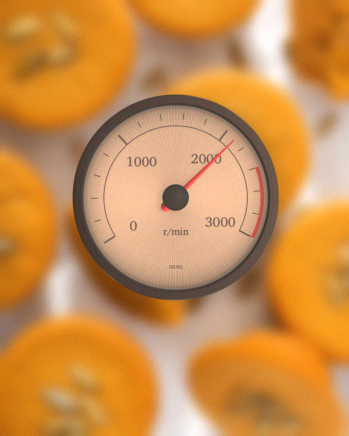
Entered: 2100; rpm
